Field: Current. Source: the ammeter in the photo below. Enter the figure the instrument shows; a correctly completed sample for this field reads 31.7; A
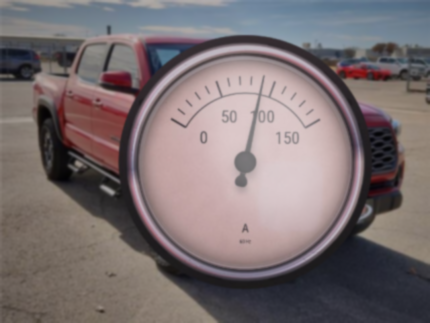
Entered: 90; A
